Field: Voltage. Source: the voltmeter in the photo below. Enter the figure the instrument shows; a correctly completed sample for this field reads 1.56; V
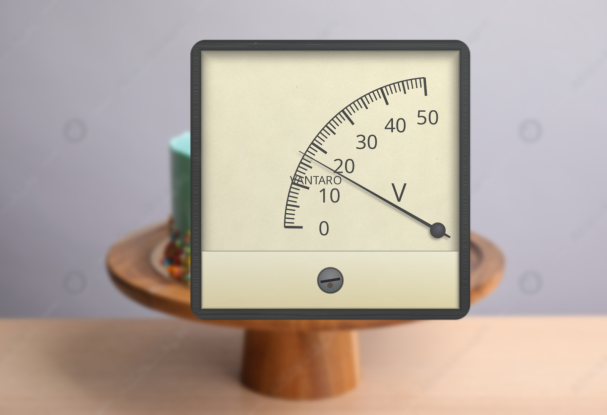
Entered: 17; V
